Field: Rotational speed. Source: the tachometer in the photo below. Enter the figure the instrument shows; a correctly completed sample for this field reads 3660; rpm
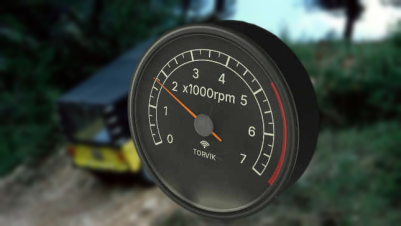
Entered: 1750; rpm
